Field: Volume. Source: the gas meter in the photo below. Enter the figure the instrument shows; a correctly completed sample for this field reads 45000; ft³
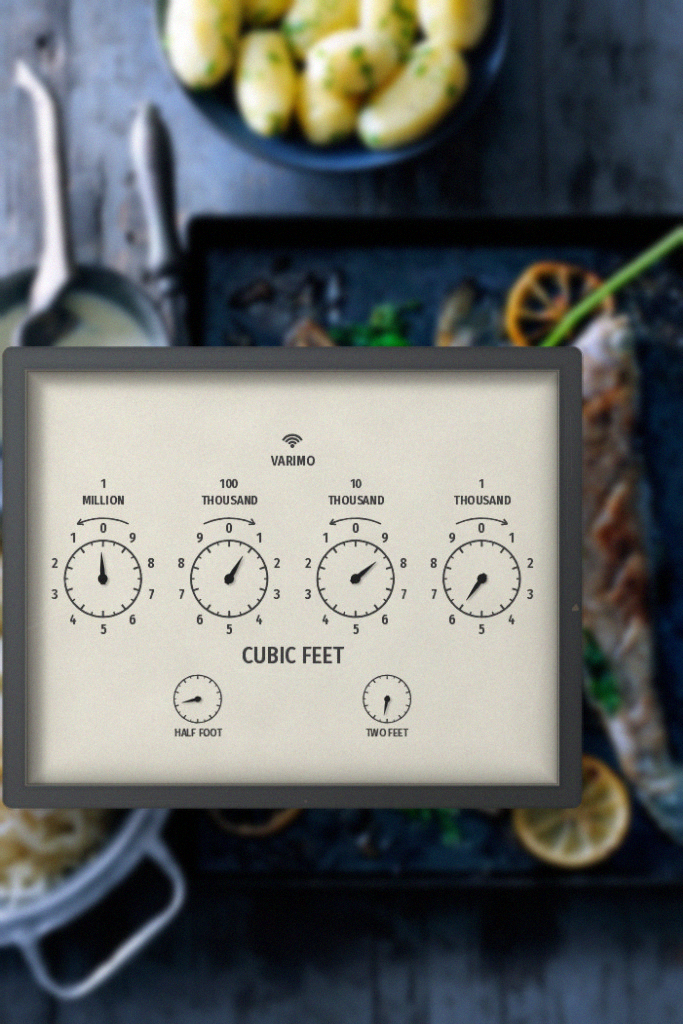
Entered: 8600; ft³
